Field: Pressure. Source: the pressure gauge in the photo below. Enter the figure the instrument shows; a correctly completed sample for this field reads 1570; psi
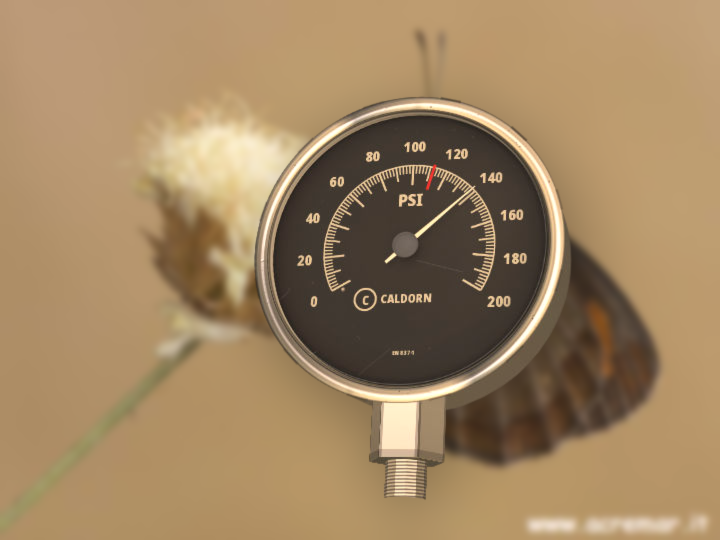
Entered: 140; psi
